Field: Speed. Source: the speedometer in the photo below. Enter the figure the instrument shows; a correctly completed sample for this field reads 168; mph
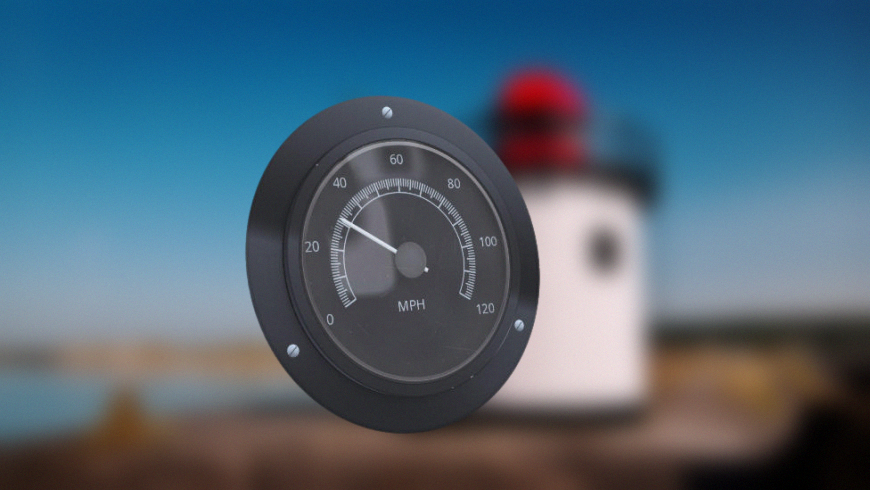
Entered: 30; mph
